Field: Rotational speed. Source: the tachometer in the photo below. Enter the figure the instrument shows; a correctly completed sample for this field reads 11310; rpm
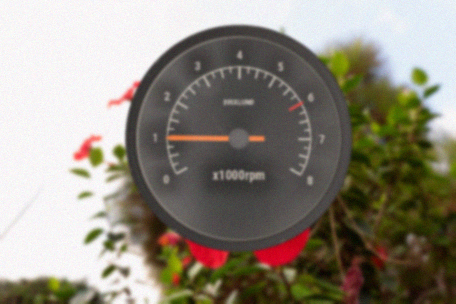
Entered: 1000; rpm
